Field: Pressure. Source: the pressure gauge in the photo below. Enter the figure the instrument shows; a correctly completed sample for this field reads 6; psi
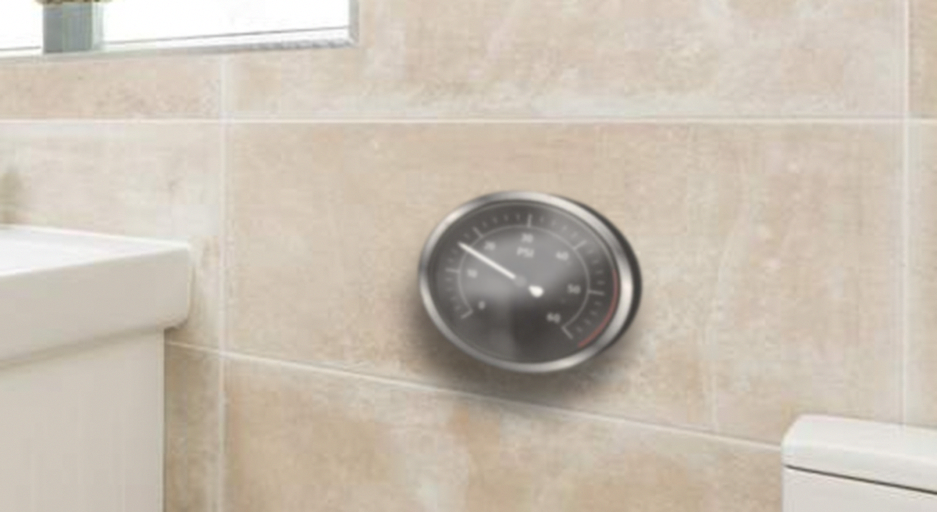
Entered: 16; psi
